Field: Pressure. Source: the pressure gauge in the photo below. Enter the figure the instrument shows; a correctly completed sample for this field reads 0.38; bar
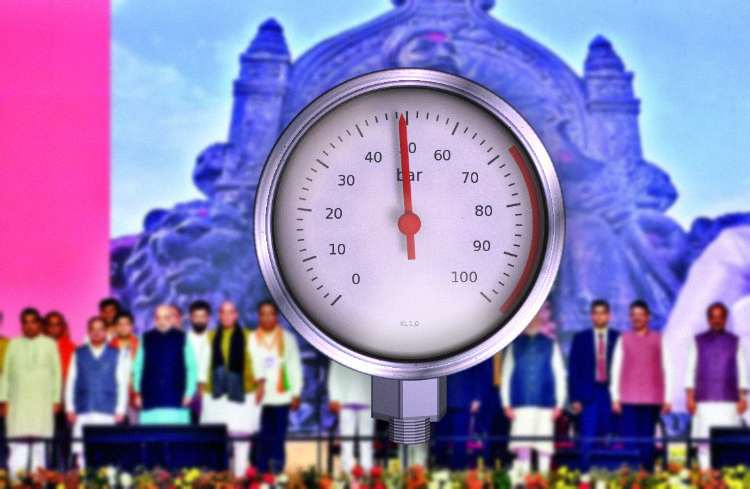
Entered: 49; bar
